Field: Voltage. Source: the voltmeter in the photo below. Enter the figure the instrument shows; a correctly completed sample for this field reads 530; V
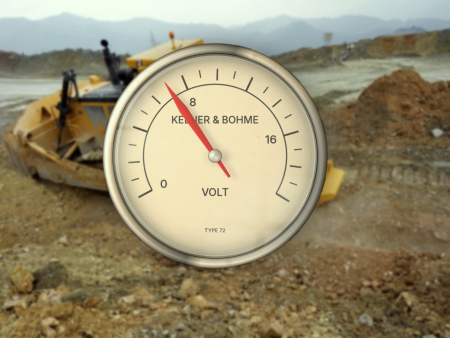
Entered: 7; V
